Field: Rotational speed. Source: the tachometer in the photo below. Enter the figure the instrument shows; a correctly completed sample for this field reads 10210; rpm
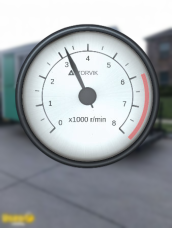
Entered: 3250; rpm
